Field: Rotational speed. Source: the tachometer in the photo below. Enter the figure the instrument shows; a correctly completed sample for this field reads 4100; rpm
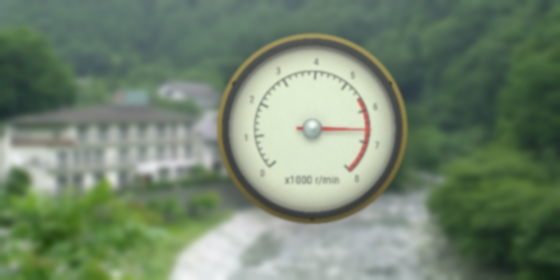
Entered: 6600; rpm
